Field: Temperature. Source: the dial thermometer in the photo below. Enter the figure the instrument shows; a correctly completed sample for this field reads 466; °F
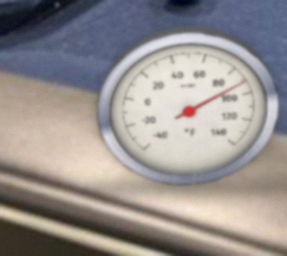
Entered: 90; °F
